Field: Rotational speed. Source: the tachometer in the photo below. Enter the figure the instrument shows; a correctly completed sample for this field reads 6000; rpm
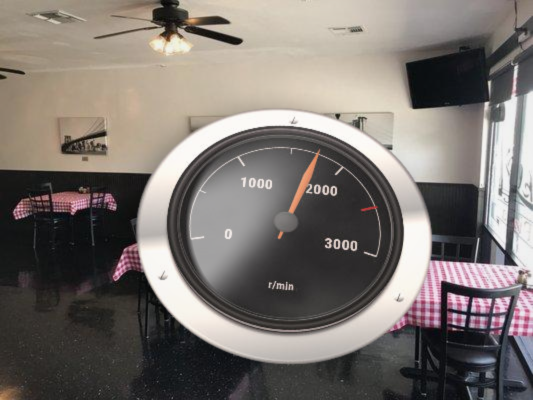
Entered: 1750; rpm
